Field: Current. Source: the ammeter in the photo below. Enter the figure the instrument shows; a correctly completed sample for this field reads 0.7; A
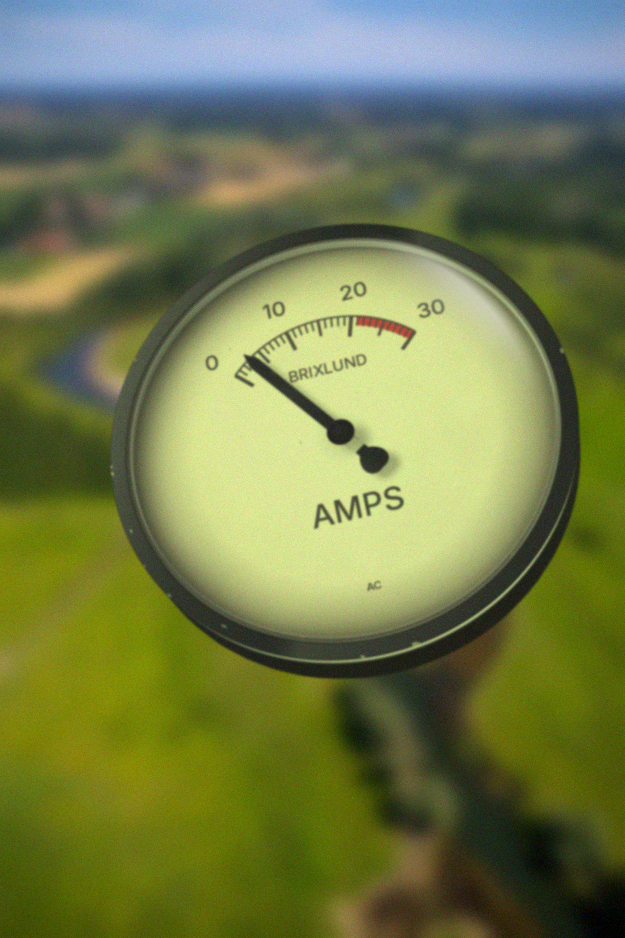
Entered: 3; A
